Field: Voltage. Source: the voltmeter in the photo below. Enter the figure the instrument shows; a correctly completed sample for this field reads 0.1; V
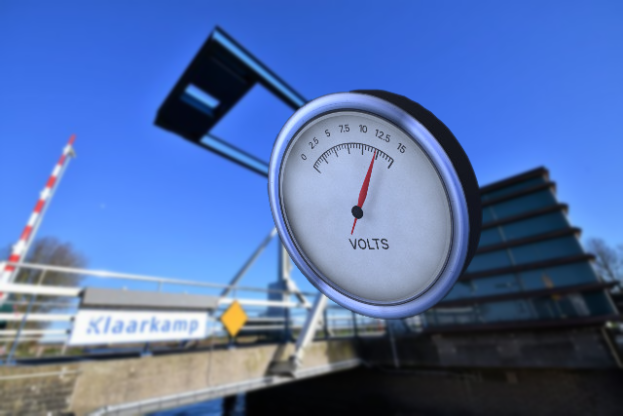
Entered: 12.5; V
